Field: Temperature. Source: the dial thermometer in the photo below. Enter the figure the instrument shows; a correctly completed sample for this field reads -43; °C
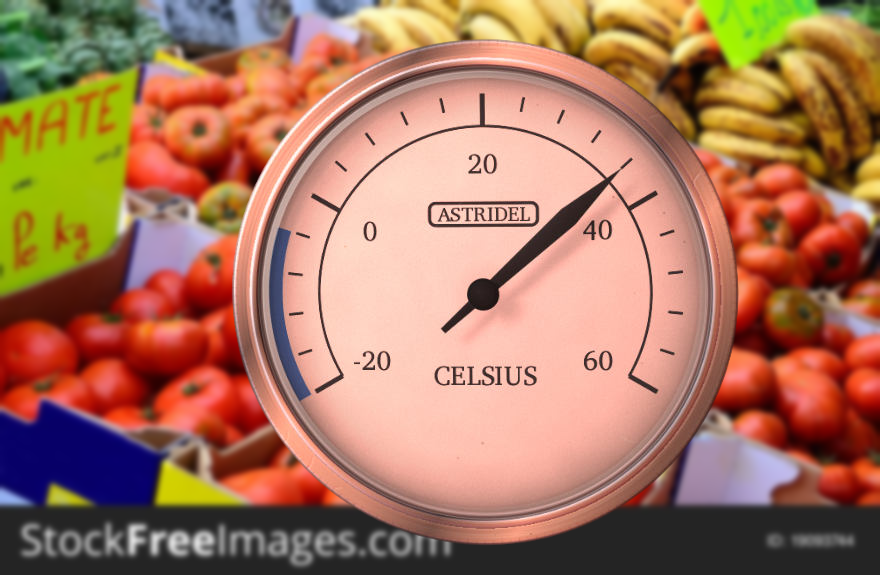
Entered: 36; °C
